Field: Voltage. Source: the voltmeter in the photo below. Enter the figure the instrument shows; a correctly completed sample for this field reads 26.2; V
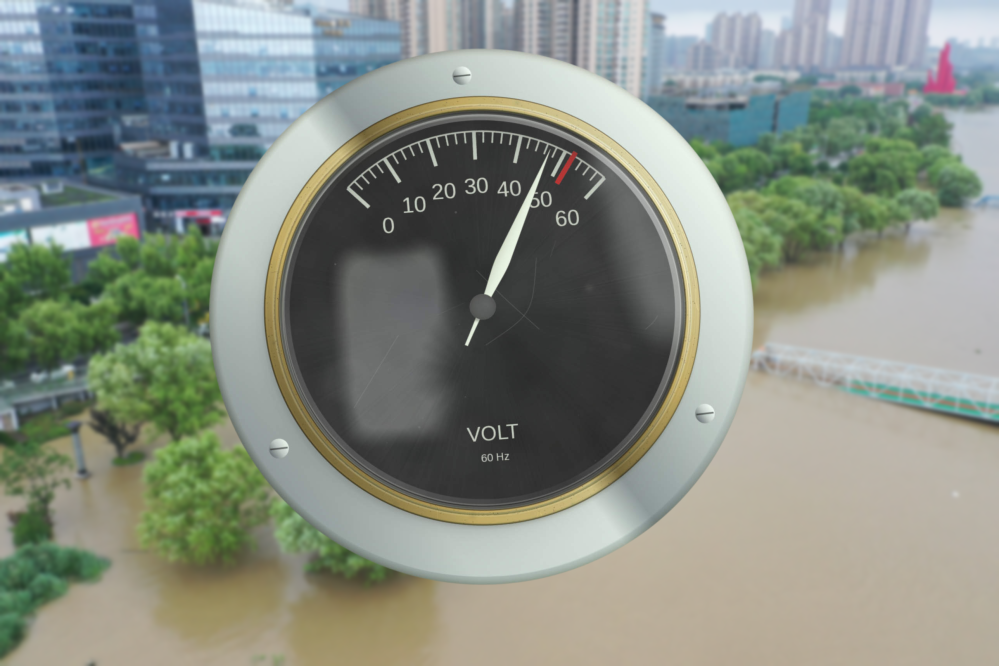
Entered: 47; V
